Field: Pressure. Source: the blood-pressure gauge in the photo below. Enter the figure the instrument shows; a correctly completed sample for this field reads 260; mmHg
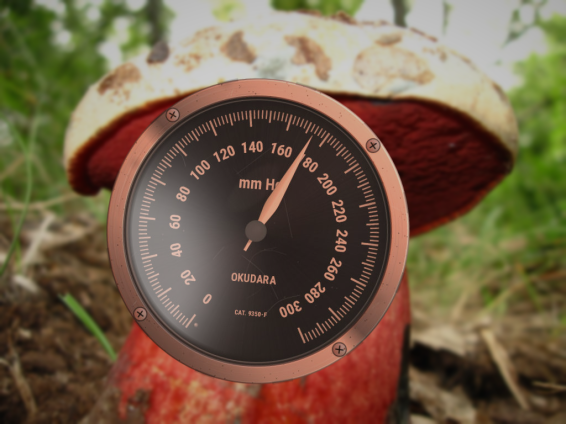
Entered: 174; mmHg
